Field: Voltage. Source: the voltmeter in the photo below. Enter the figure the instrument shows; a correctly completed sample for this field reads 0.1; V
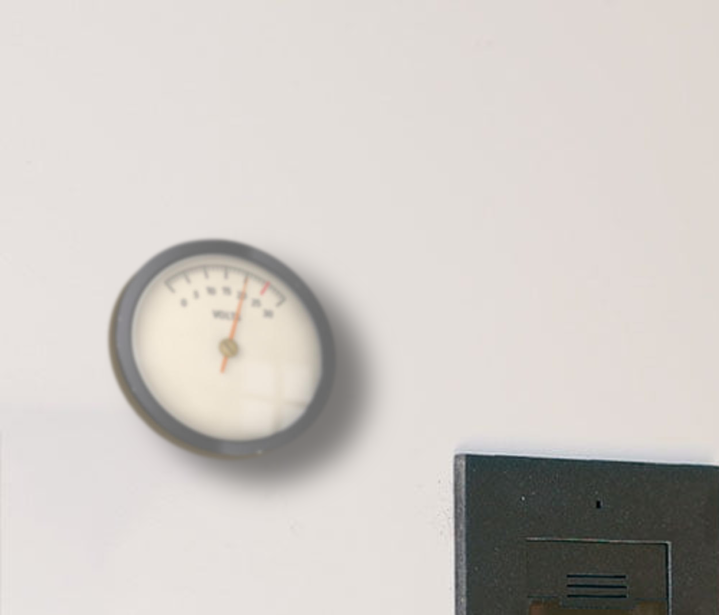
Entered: 20; V
